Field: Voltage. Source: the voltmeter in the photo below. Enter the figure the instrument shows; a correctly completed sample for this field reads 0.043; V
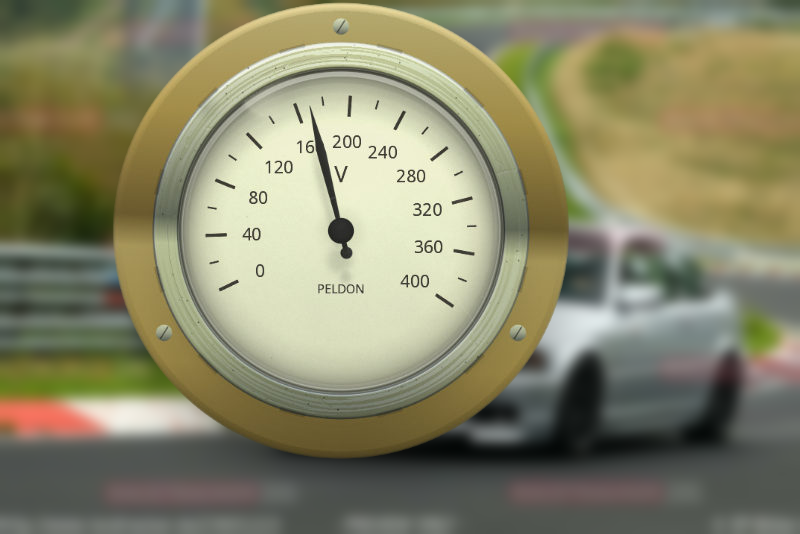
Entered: 170; V
